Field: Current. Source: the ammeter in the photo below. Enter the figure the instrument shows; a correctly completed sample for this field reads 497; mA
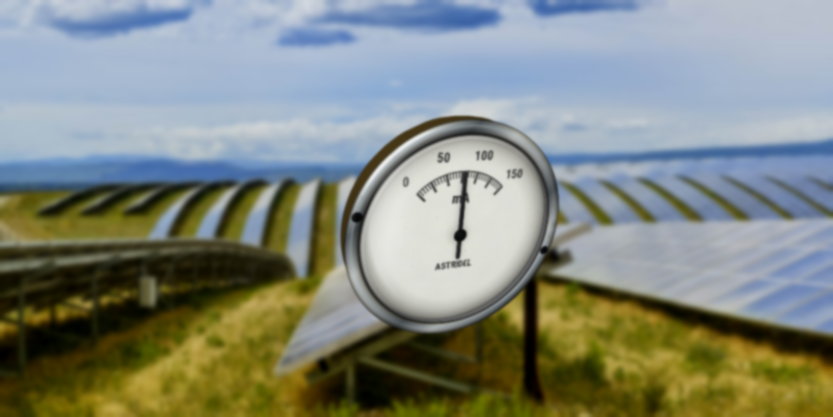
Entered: 75; mA
